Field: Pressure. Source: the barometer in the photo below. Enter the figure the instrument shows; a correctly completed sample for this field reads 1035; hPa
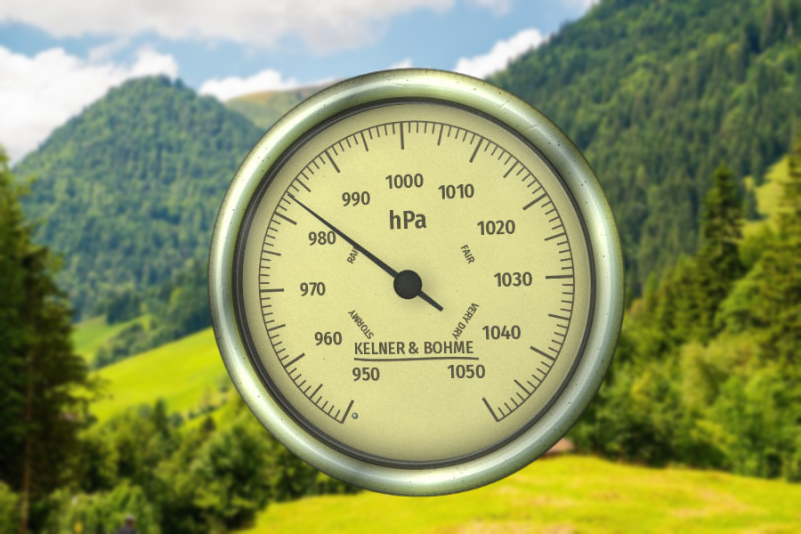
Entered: 983; hPa
